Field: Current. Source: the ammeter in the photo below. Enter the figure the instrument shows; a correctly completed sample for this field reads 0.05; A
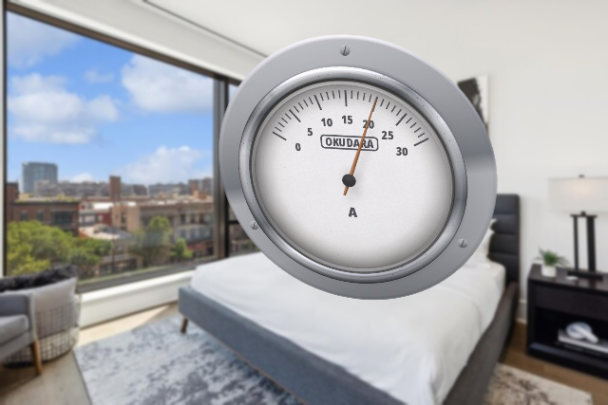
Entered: 20; A
